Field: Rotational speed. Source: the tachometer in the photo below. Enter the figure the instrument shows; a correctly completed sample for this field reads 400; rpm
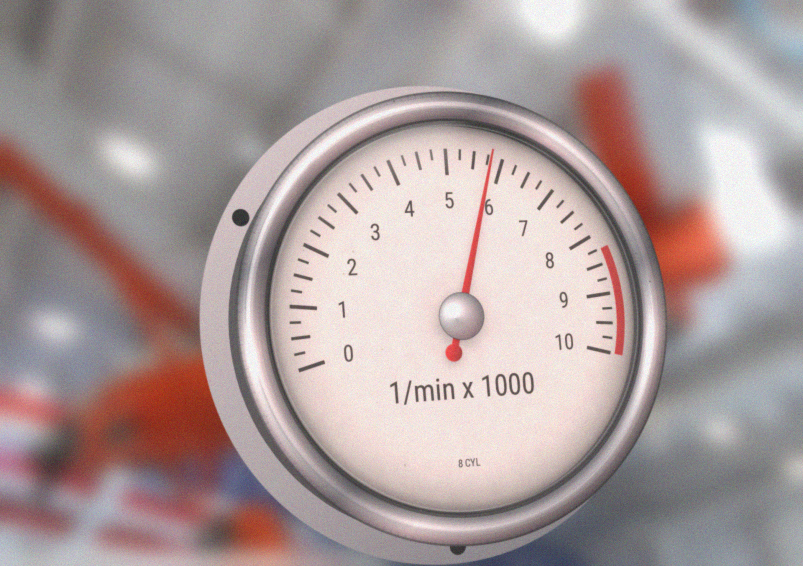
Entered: 5750; rpm
